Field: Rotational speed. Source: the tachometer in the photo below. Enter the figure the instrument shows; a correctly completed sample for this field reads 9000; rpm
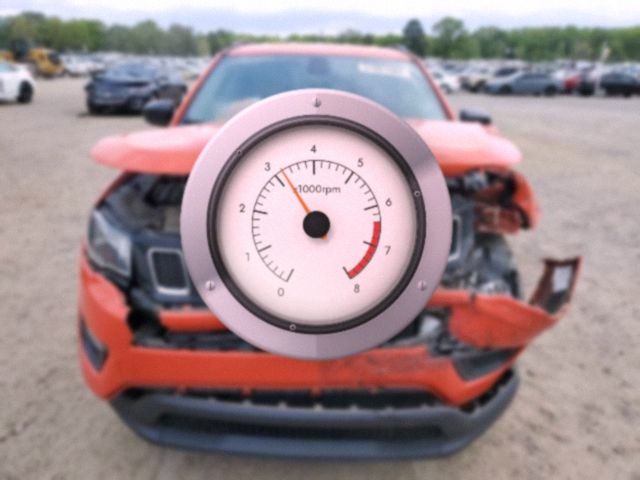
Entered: 3200; rpm
